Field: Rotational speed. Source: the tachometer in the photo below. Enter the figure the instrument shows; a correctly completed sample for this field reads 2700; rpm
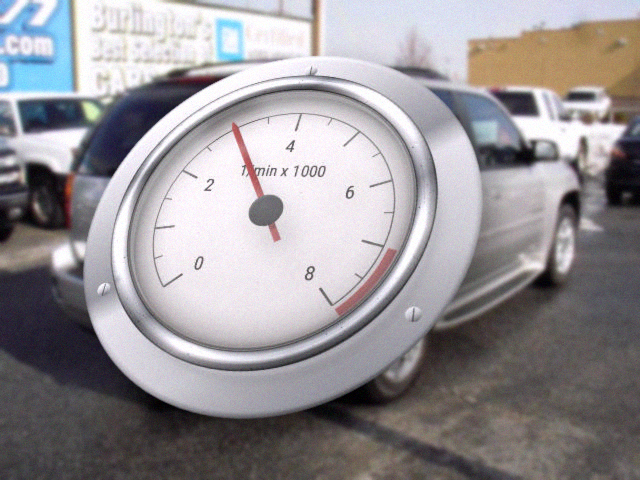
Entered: 3000; rpm
